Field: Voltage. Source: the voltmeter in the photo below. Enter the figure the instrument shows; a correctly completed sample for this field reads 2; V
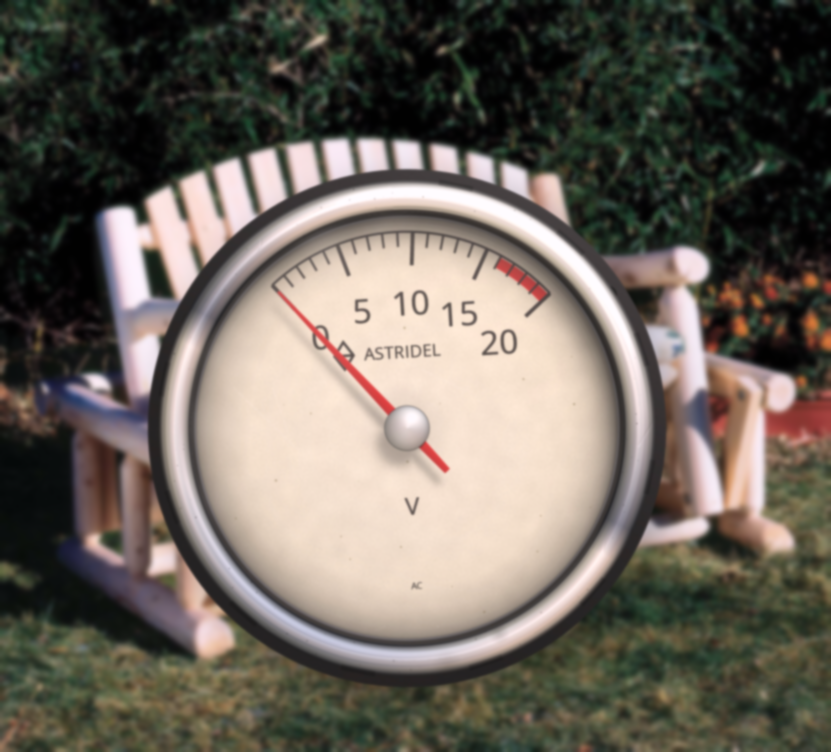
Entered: 0; V
